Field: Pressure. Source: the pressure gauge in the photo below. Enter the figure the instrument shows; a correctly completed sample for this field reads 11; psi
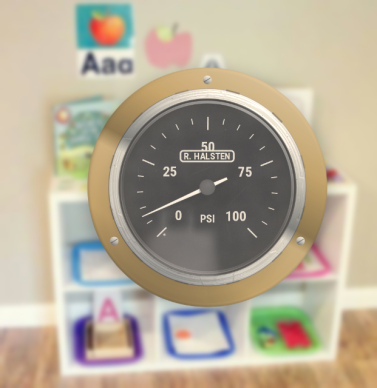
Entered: 7.5; psi
